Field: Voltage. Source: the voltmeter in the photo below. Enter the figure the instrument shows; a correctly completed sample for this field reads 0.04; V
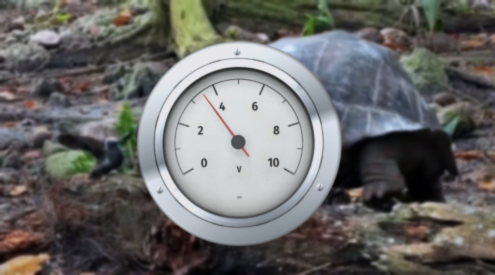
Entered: 3.5; V
